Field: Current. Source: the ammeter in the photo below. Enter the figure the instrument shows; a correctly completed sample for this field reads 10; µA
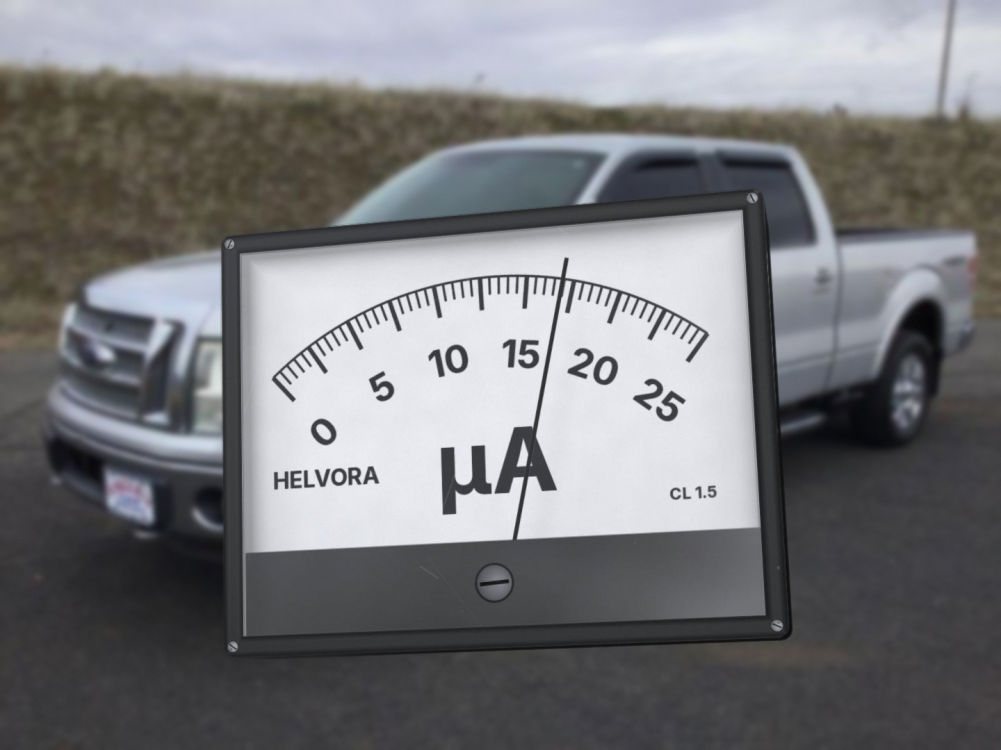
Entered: 17; µA
